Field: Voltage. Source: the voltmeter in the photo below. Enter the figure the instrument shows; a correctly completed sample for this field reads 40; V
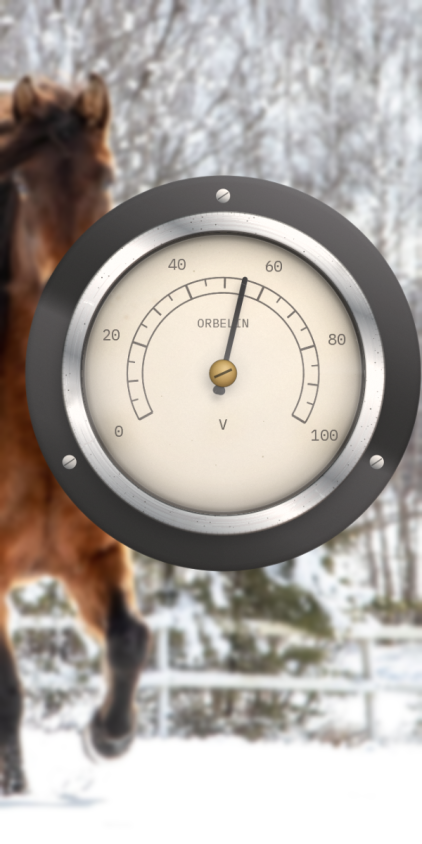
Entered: 55; V
